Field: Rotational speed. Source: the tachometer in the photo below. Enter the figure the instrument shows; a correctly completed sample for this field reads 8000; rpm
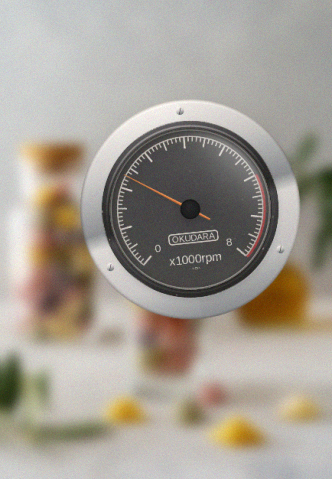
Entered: 2300; rpm
